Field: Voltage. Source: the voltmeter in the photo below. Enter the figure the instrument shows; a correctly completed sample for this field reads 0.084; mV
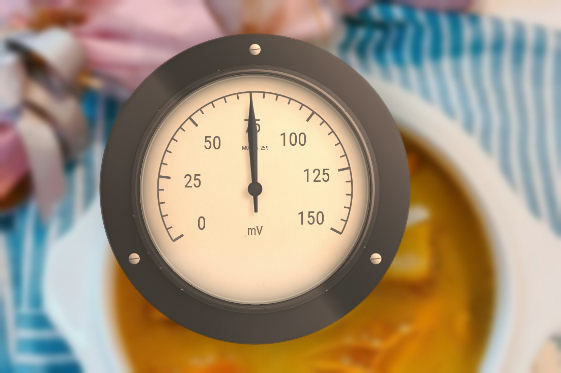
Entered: 75; mV
